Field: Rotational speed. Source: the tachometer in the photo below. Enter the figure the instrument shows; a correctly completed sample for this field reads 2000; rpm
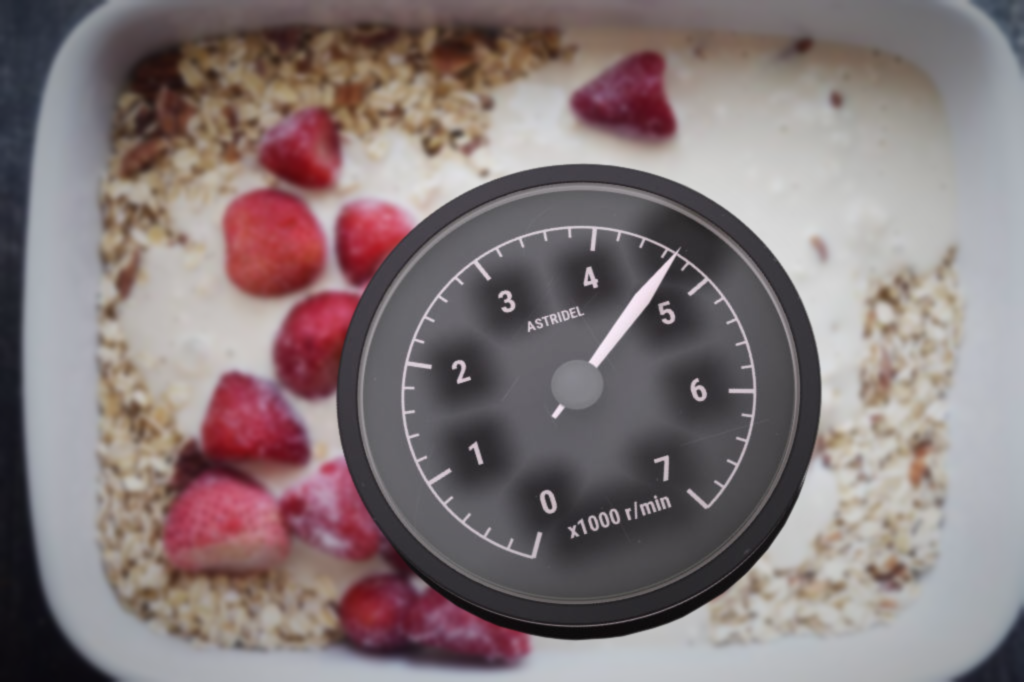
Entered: 4700; rpm
